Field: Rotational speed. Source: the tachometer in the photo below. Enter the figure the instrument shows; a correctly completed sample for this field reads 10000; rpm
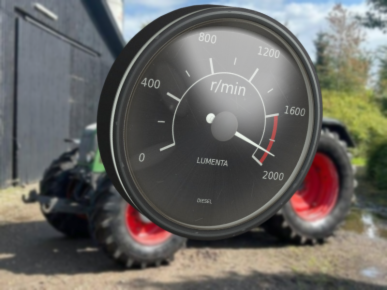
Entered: 1900; rpm
